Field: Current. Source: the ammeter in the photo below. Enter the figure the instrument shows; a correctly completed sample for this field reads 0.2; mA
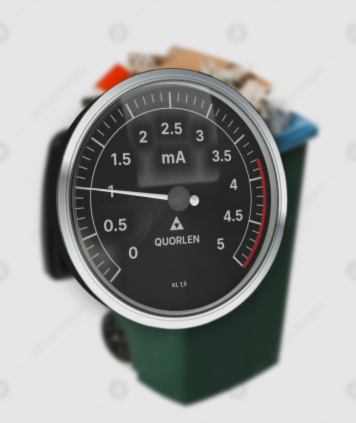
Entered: 1; mA
